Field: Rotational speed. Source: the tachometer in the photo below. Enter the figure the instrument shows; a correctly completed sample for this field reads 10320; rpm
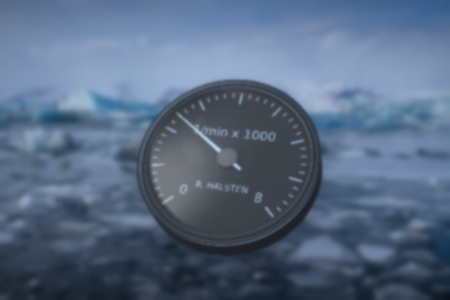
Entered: 2400; rpm
